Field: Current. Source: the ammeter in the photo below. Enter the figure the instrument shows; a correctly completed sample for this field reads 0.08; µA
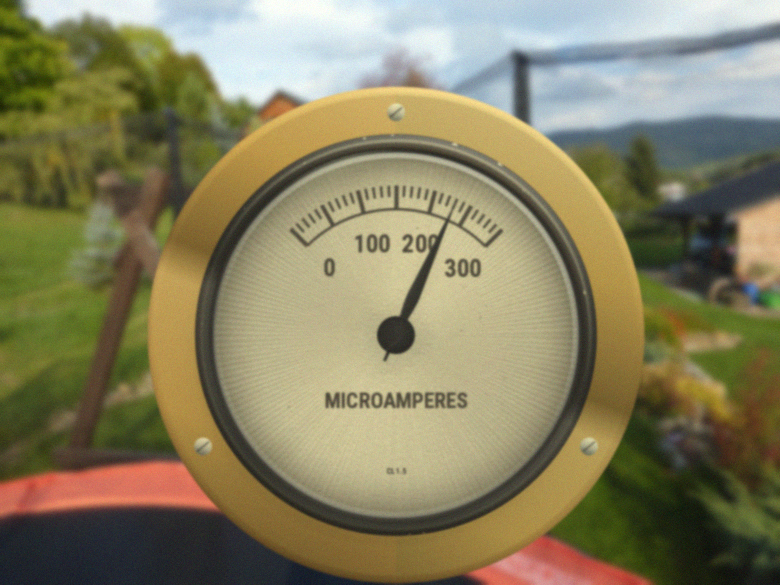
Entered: 230; µA
